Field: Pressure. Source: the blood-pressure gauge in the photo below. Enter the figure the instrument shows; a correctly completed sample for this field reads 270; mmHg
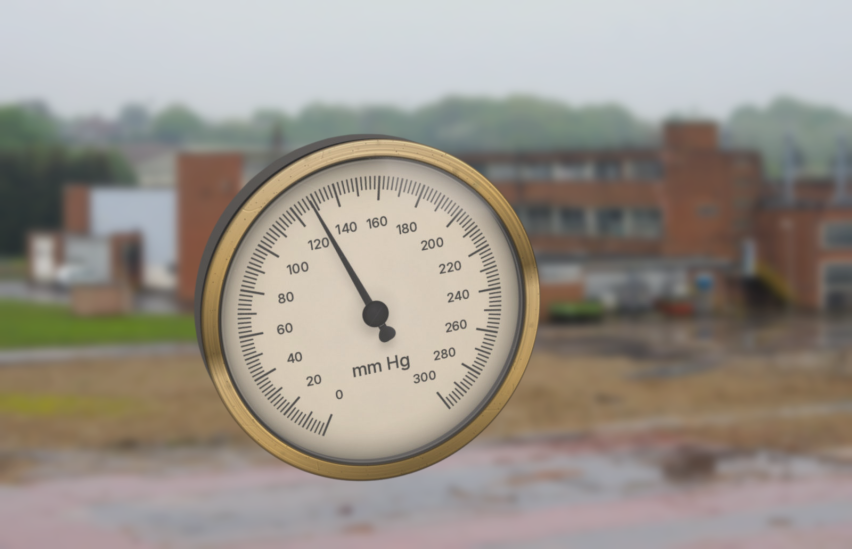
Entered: 128; mmHg
